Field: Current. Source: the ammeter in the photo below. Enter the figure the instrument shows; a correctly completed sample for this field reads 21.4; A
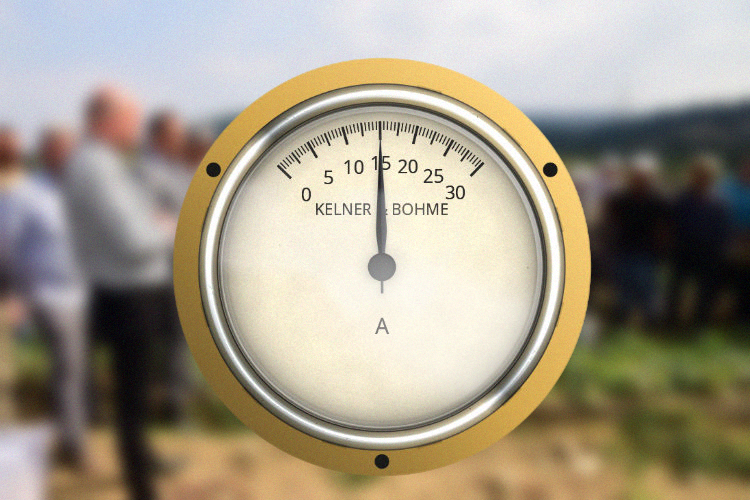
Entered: 15; A
